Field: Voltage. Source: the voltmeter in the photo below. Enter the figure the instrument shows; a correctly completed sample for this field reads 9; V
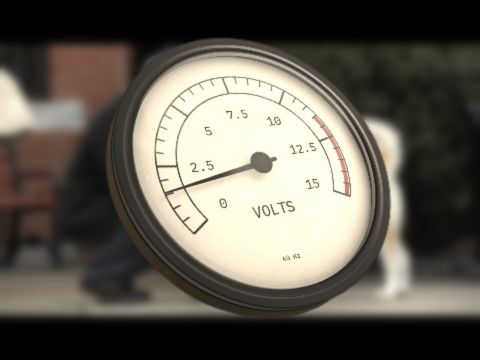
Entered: 1.5; V
